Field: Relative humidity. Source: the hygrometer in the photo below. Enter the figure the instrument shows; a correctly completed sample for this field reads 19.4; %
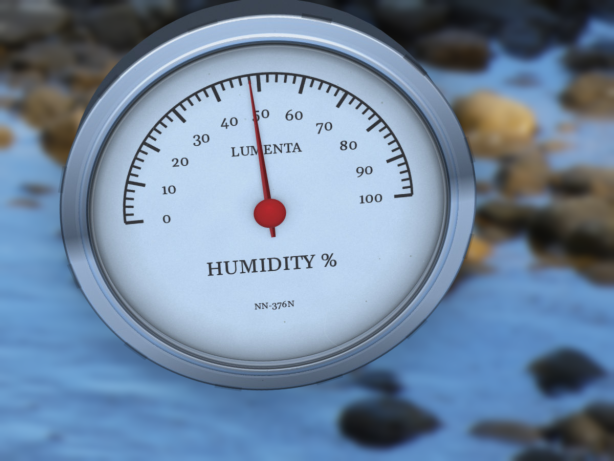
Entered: 48; %
